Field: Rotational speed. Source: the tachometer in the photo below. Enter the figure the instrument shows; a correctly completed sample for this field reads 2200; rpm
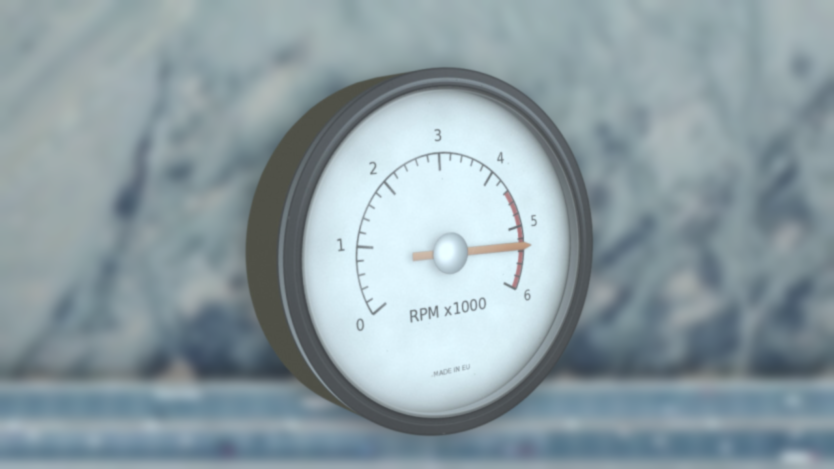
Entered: 5300; rpm
